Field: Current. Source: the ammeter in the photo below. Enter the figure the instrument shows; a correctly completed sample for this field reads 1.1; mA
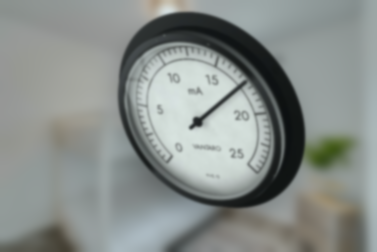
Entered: 17.5; mA
